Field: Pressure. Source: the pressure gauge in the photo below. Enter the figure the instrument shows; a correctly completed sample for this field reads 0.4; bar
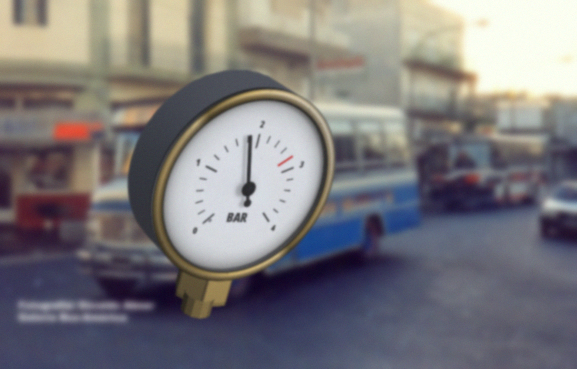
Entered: 1.8; bar
